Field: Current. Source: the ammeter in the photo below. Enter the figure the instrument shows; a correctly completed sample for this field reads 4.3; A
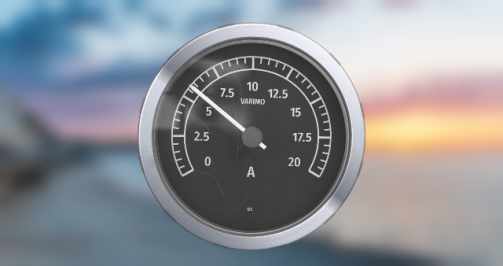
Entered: 5.75; A
